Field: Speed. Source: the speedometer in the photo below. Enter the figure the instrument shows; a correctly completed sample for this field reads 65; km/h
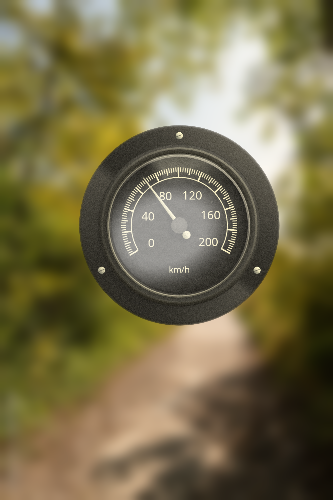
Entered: 70; km/h
